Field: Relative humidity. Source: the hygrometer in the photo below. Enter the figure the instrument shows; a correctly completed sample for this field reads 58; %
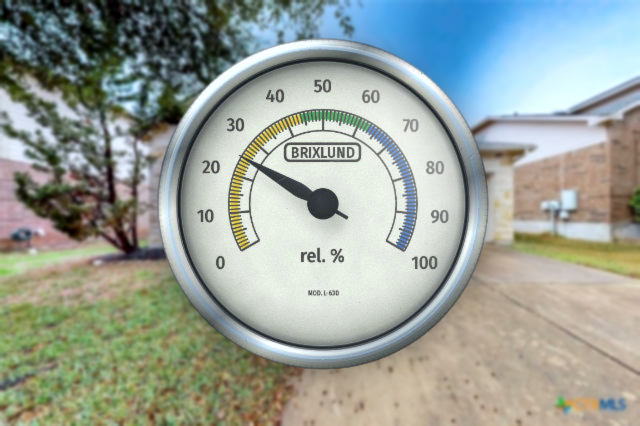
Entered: 25; %
